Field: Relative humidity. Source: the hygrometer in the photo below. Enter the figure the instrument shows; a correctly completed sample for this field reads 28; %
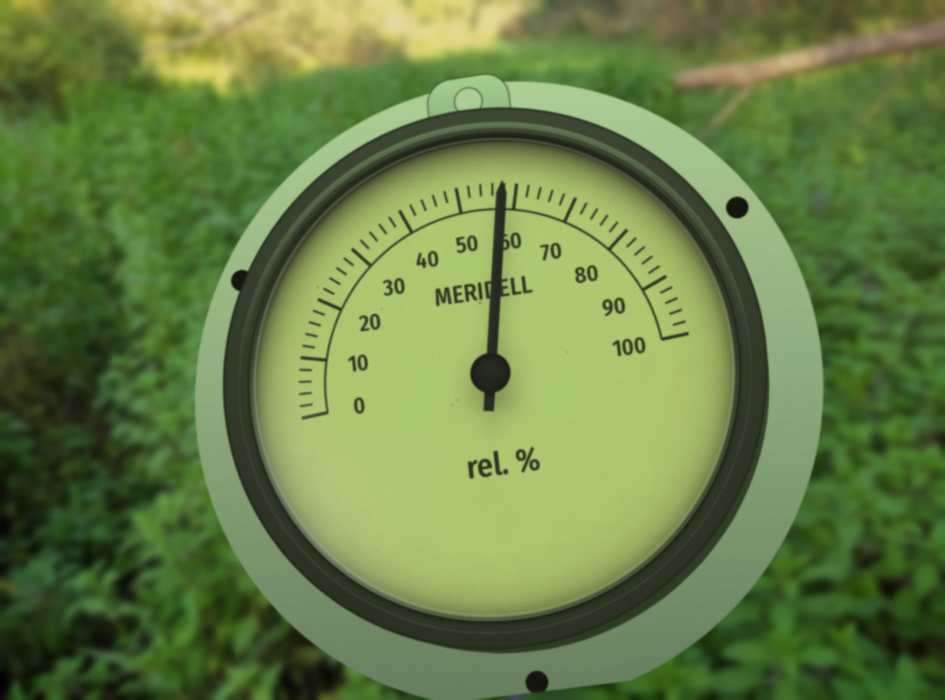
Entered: 58; %
